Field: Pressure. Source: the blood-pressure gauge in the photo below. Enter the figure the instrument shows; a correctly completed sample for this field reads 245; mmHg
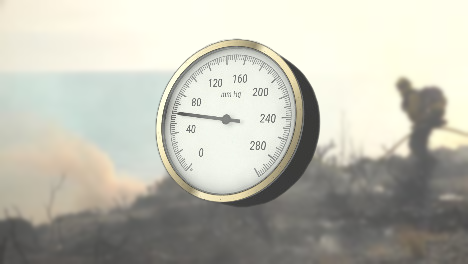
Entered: 60; mmHg
